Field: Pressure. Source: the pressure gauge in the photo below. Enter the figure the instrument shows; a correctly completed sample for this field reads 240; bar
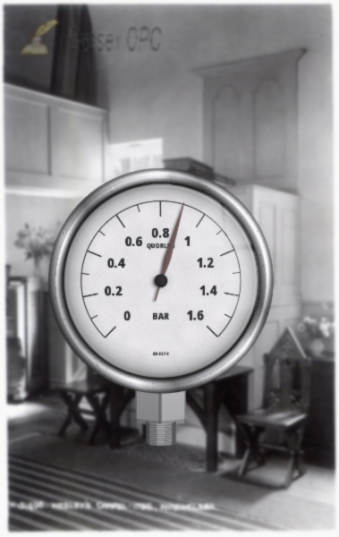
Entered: 0.9; bar
